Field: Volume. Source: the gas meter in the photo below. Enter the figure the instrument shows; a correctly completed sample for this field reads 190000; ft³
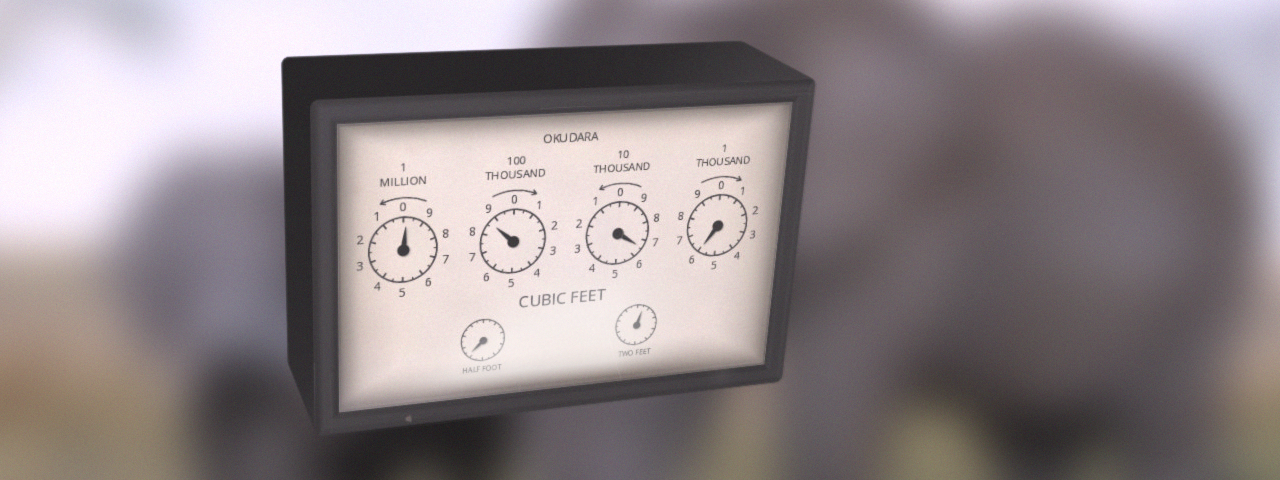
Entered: 986600; ft³
